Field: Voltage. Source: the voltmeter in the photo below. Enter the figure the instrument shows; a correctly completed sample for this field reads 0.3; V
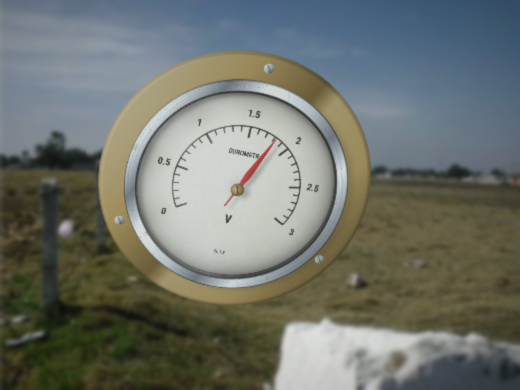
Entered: 1.8; V
